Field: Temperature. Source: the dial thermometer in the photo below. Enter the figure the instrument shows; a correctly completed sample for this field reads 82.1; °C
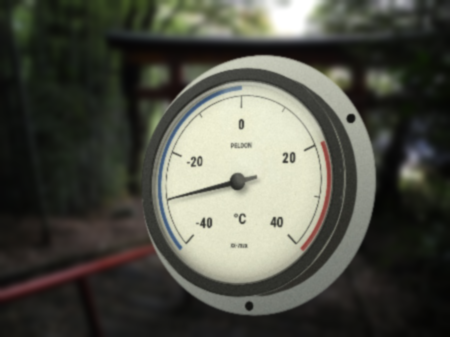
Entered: -30; °C
